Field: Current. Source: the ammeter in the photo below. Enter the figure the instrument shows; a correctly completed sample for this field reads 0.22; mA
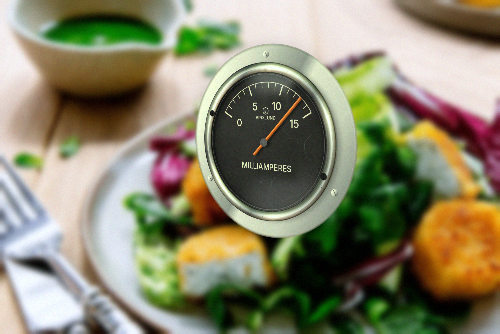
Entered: 13; mA
